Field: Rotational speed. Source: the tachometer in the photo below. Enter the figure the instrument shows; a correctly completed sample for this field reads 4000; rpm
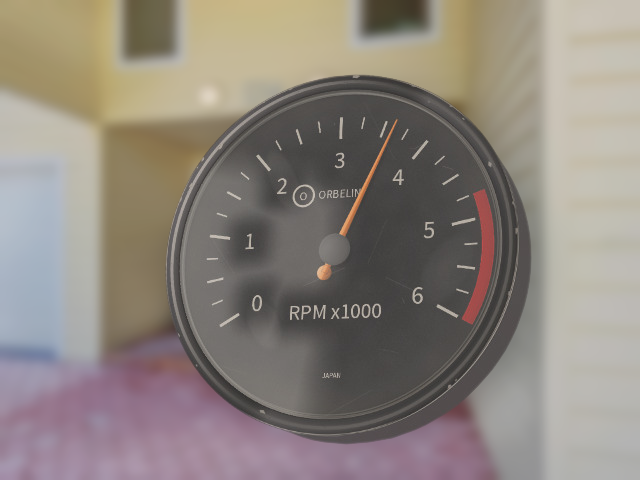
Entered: 3625; rpm
